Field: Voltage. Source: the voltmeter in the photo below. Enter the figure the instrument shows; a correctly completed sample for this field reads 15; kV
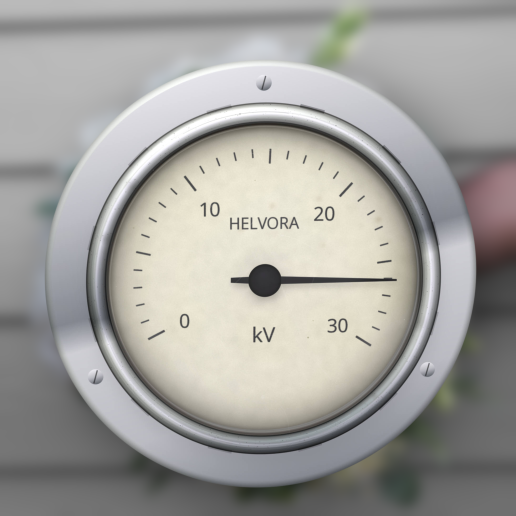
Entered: 26; kV
